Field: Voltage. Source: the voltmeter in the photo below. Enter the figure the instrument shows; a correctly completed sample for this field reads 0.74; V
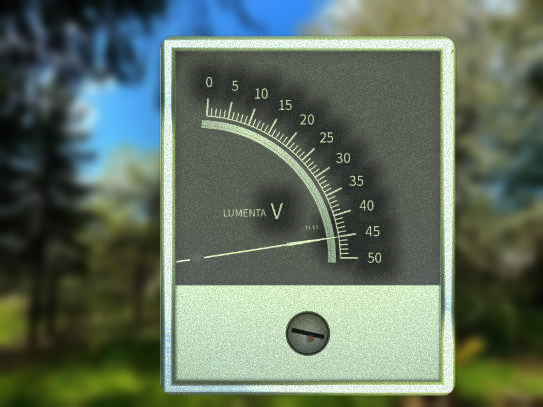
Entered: 45; V
